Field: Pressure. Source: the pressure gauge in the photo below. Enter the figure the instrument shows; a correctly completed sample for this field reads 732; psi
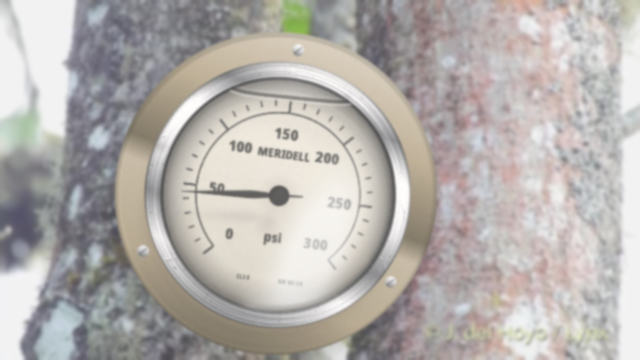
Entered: 45; psi
